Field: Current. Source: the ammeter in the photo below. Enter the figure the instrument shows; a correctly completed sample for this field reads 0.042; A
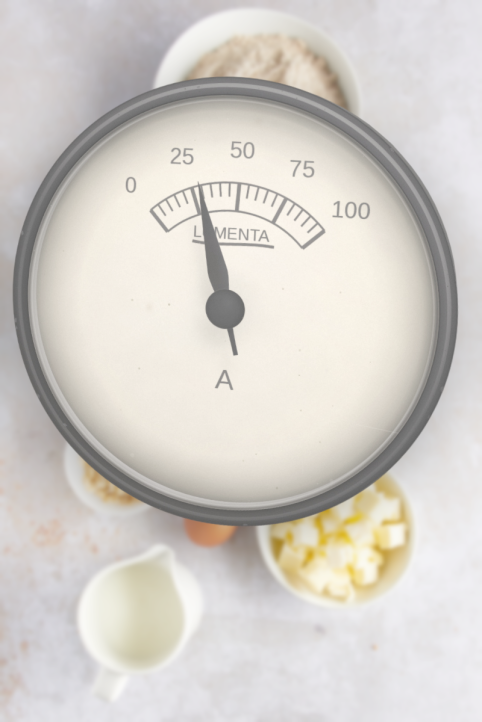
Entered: 30; A
